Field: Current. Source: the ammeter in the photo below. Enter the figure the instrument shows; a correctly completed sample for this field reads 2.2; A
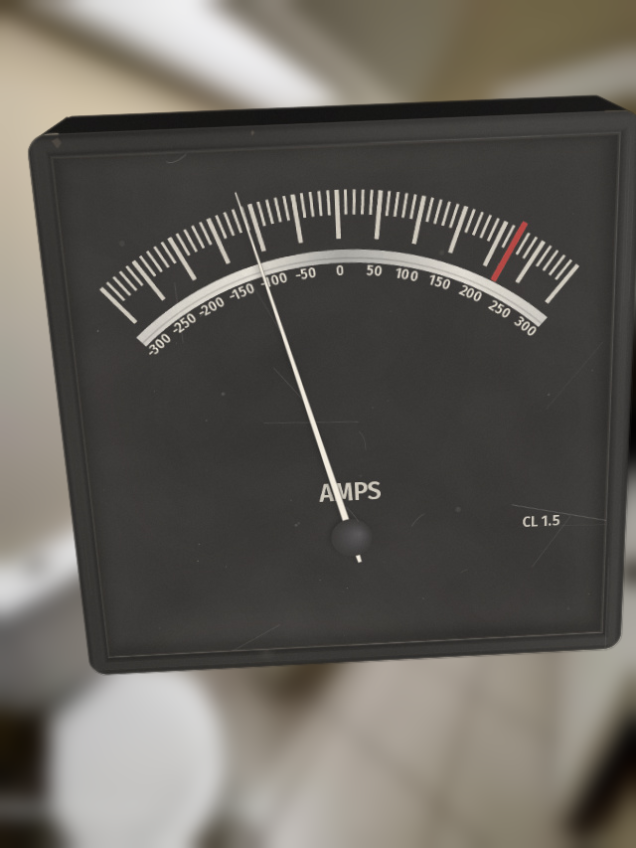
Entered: -110; A
